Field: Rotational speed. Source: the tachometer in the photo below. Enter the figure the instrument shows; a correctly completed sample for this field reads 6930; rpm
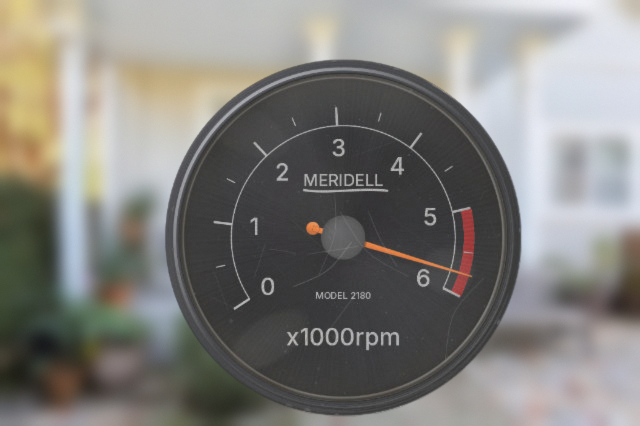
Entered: 5750; rpm
